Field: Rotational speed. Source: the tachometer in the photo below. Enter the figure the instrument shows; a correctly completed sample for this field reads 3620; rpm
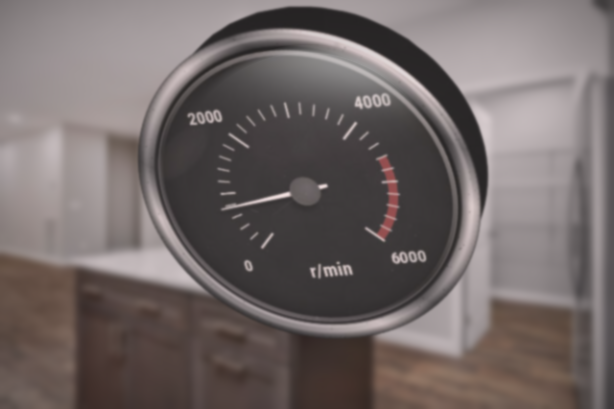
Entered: 800; rpm
